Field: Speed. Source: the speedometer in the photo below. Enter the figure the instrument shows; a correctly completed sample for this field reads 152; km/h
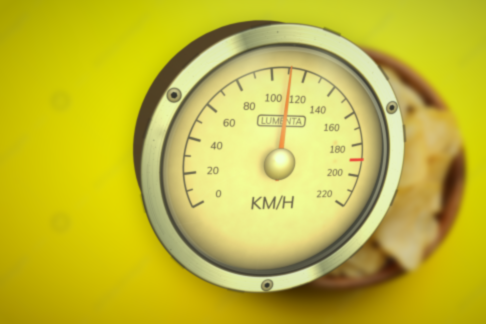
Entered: 110; km/h
